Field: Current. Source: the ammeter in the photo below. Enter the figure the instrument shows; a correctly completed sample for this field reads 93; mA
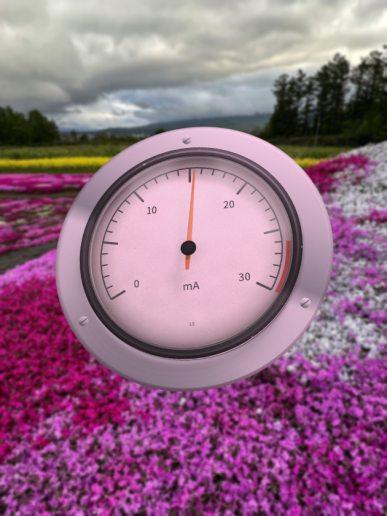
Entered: 15.5; mA
